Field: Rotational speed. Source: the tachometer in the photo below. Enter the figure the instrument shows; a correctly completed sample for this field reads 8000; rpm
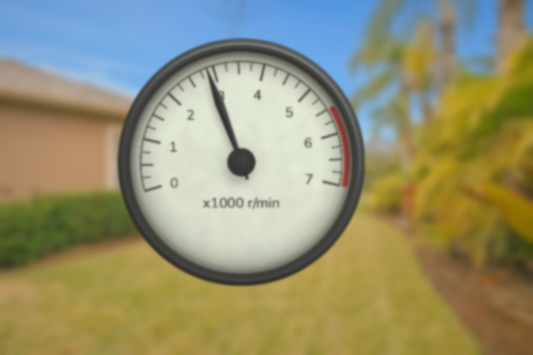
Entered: 2875; rpm
